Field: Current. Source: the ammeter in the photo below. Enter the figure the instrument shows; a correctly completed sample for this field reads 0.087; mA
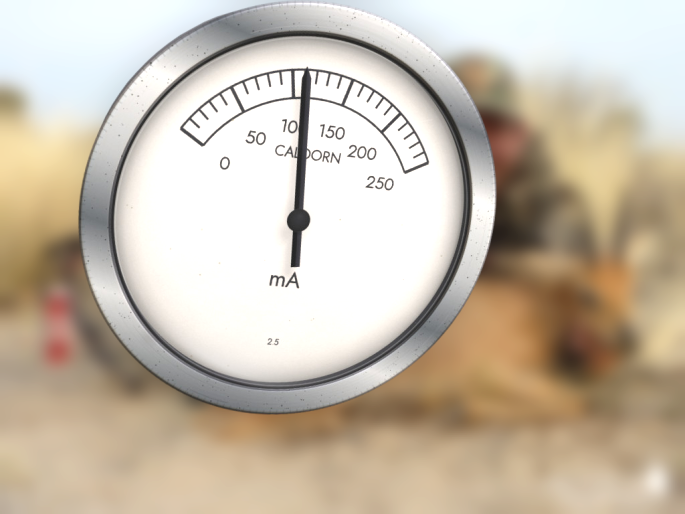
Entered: 110; mA
